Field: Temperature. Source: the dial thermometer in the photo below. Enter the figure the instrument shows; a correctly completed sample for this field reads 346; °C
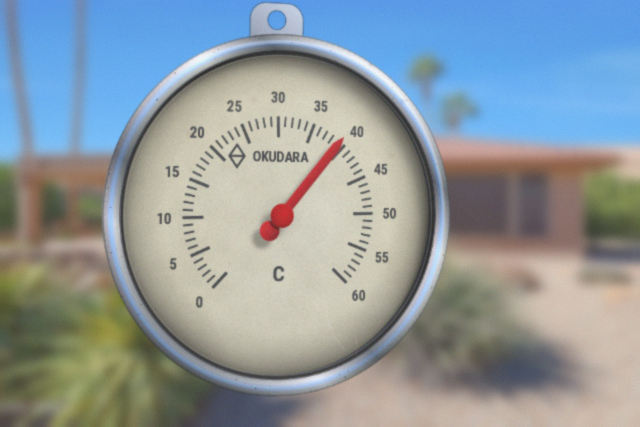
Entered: 39; °C
